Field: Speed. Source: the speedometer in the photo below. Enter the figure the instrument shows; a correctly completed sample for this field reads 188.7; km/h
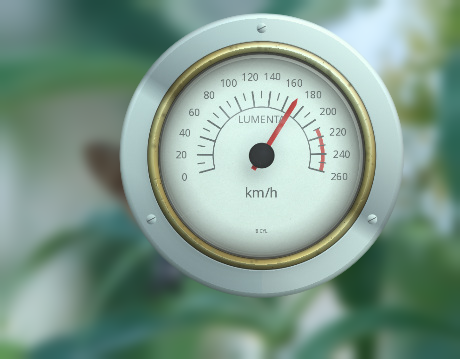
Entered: 170; km/h
